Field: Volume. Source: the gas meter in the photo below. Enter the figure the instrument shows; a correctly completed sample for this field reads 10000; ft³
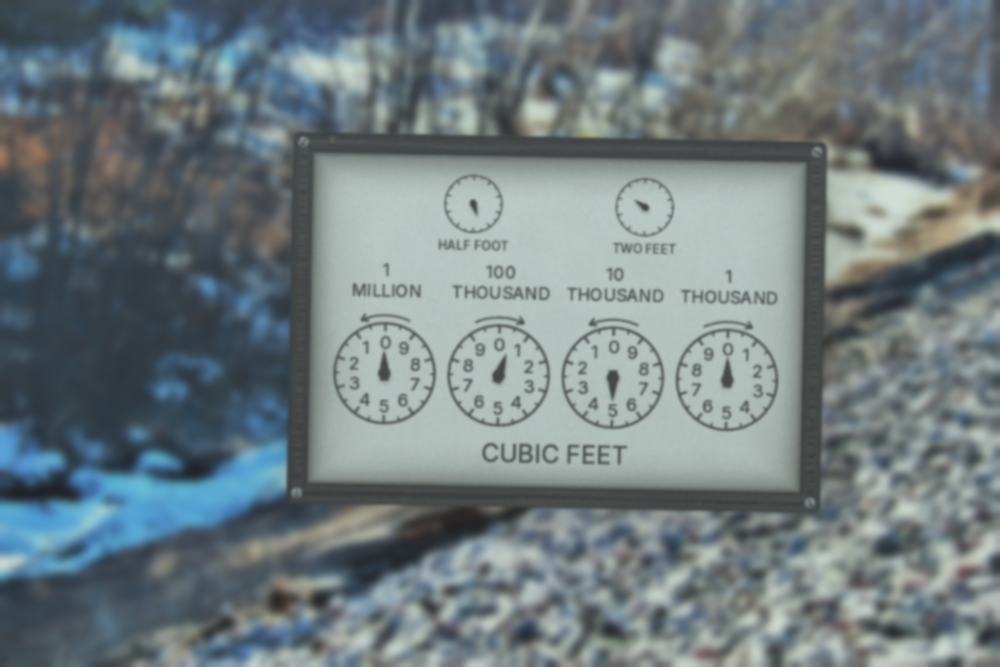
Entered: 5000; ft³
